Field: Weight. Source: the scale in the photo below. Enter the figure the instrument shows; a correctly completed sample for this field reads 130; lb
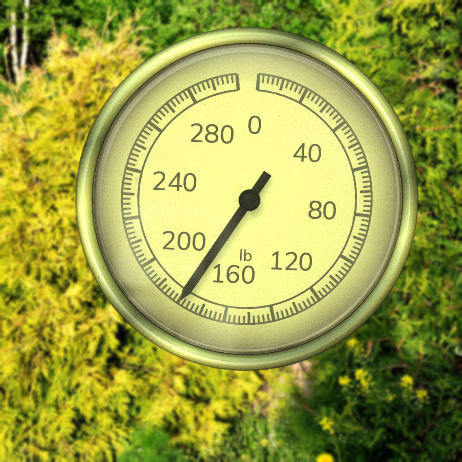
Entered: 180; lb
